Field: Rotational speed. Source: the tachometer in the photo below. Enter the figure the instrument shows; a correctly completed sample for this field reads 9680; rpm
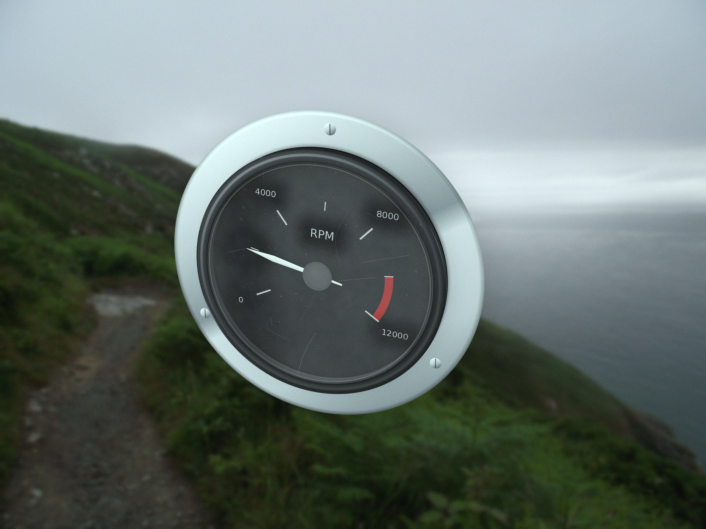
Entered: 2000; rpm
